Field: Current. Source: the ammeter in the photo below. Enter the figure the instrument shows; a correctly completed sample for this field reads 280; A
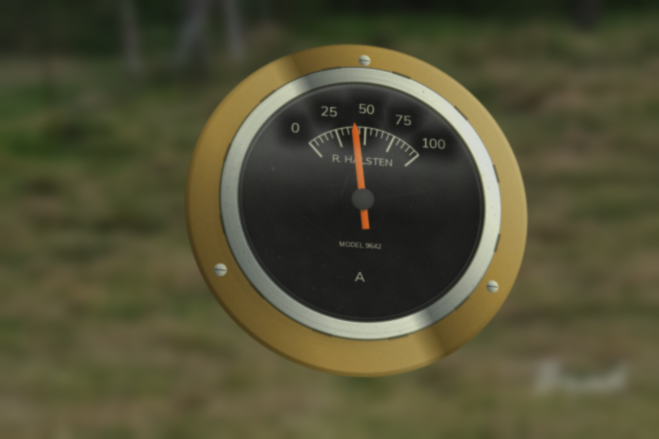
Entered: 40; A
